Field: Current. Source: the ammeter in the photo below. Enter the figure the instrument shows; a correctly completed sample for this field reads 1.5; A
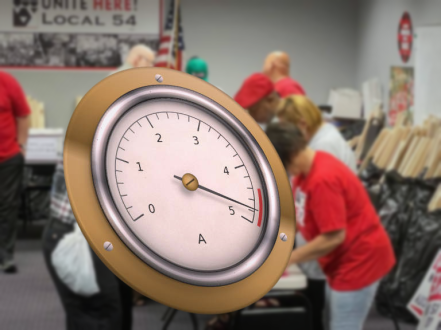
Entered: 4.8; A
